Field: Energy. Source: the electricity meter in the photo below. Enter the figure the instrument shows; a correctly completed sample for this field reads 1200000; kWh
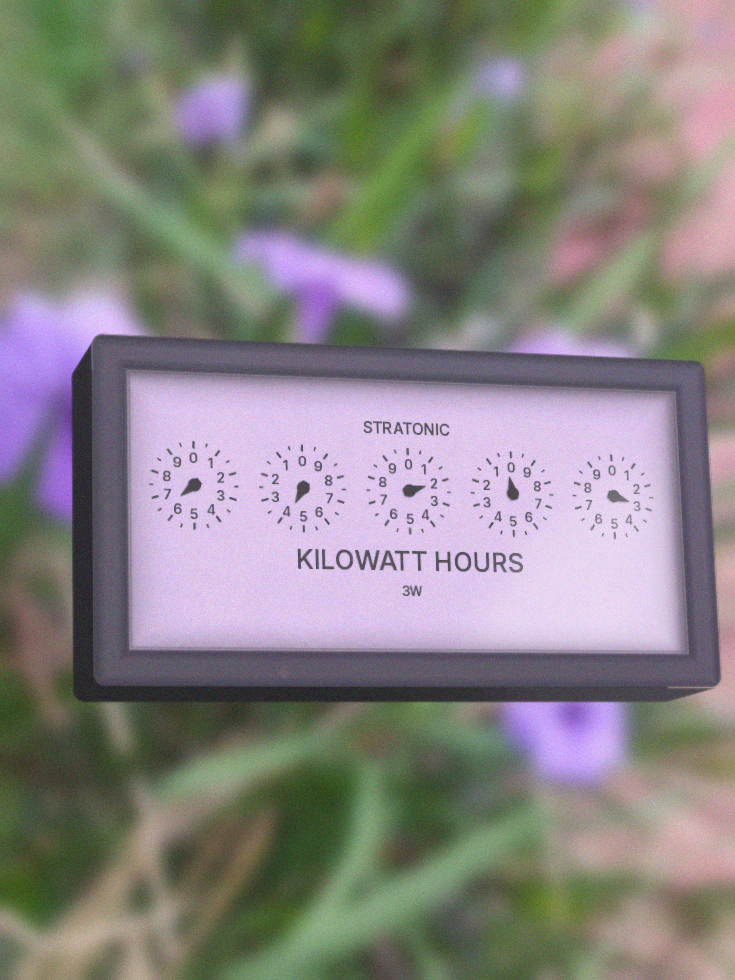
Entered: 64203; kWh
